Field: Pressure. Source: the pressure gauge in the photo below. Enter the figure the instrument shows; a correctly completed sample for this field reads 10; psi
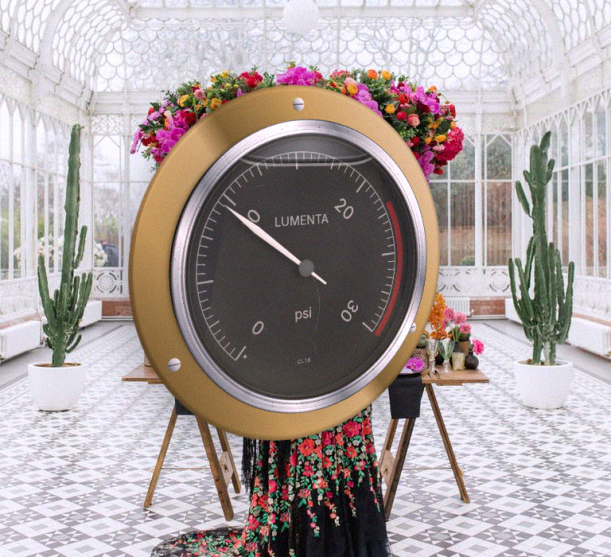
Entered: 9.5; psi
